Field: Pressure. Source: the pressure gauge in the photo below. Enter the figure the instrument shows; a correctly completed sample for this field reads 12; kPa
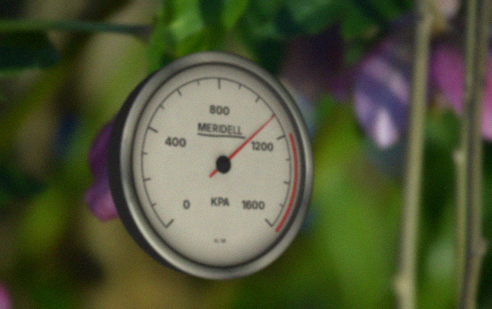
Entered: 1100; kPa
